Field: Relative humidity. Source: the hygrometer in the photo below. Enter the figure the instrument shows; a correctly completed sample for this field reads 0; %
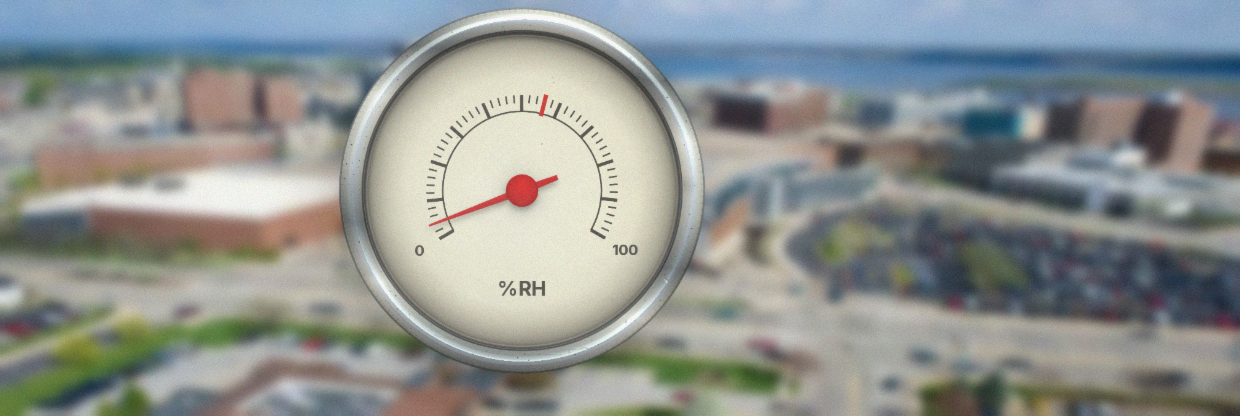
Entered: 4; %
